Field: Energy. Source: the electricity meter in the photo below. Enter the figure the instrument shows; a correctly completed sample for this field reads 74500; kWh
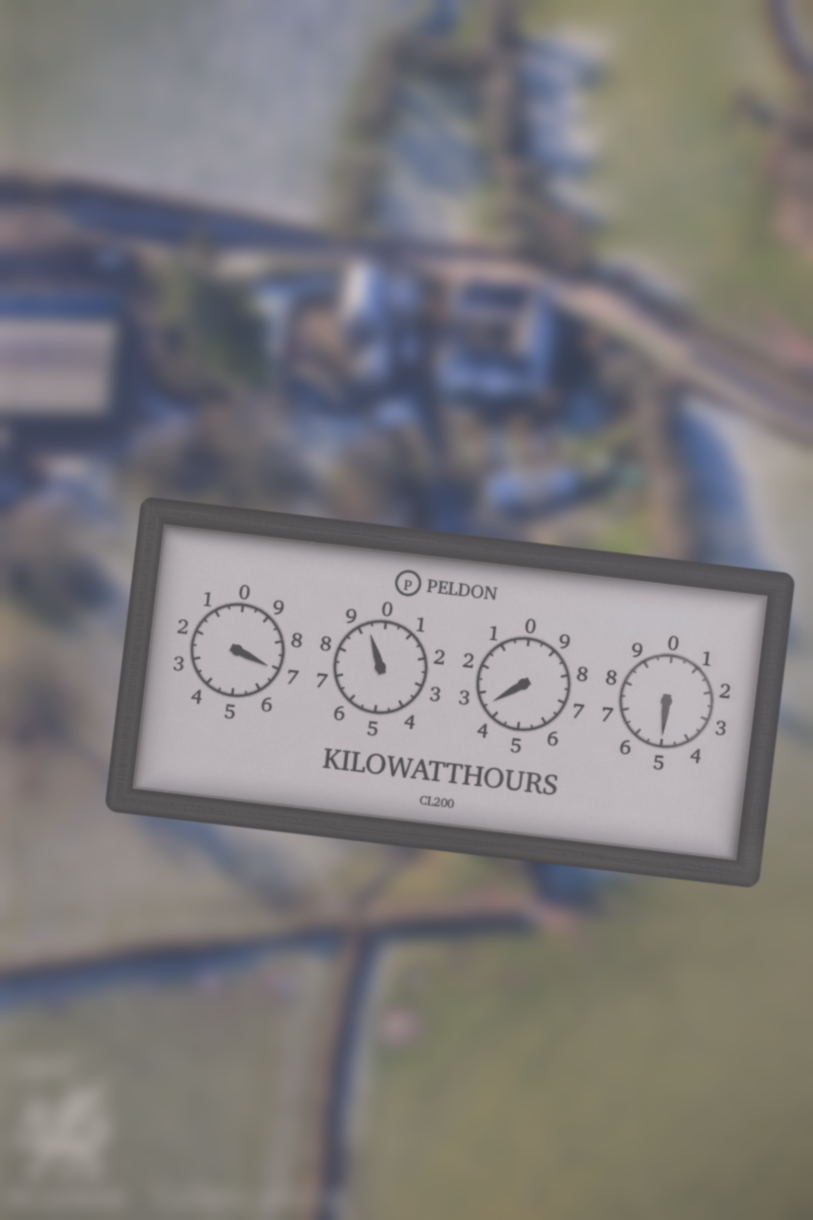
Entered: 6935; kWh
